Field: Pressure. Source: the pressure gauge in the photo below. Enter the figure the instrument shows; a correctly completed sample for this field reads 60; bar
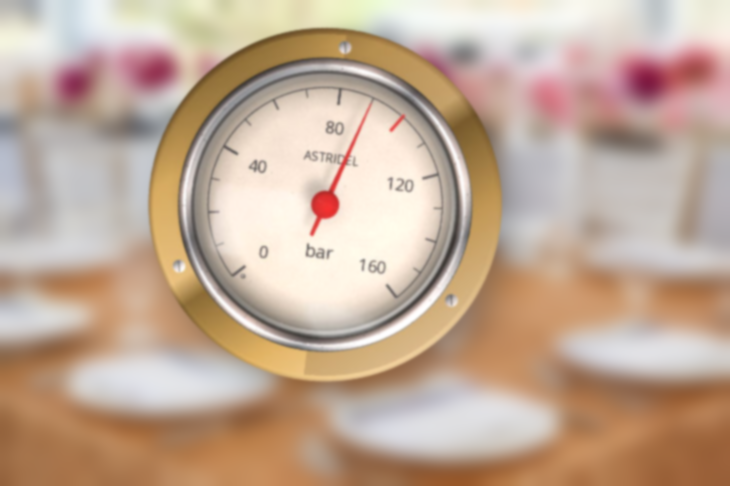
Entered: 90; bar
